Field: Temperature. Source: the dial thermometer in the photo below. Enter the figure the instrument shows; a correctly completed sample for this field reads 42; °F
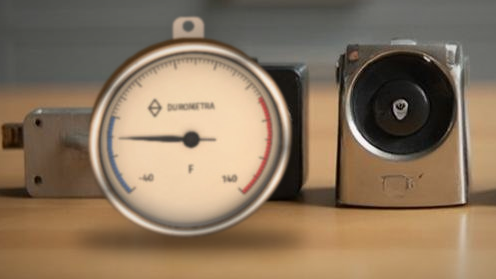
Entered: -10; °F
